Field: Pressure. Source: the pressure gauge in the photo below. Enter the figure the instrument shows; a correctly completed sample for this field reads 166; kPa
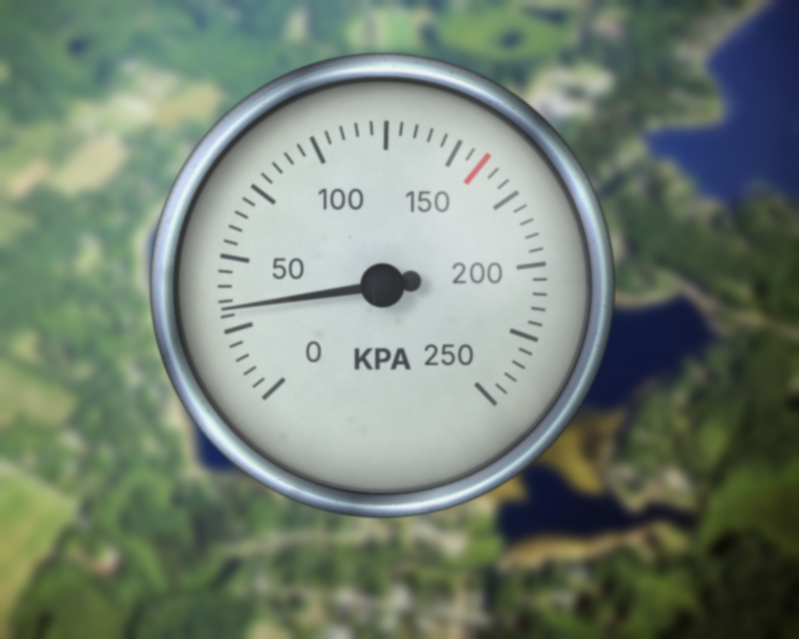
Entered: 32.5; kPa
